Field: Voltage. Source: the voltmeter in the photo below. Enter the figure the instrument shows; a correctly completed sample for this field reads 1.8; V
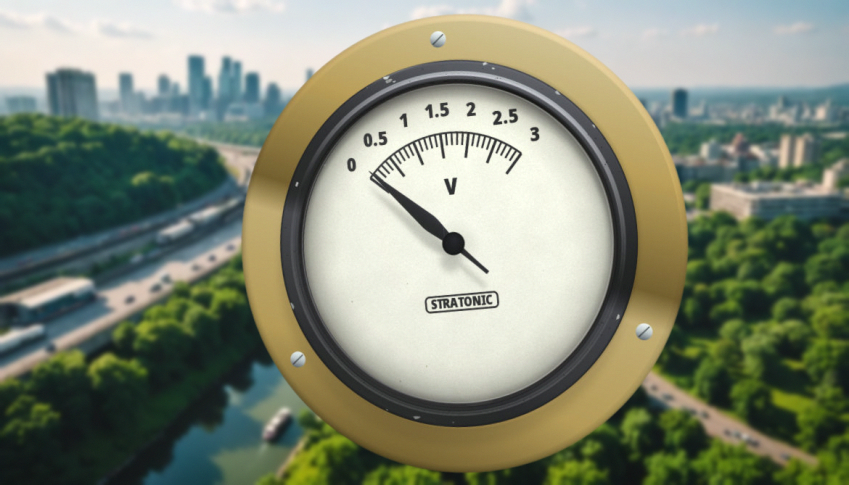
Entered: 0.1; V
